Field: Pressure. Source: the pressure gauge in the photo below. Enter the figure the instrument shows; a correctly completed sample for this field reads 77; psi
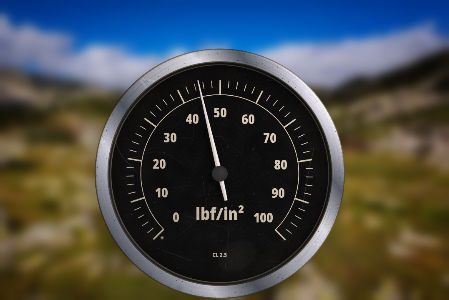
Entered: 45; psi
